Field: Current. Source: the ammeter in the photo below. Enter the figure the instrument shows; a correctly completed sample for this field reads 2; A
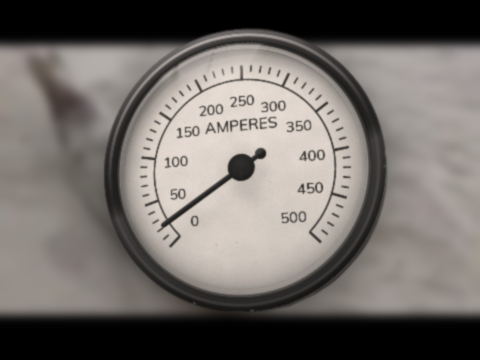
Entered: 20; A
